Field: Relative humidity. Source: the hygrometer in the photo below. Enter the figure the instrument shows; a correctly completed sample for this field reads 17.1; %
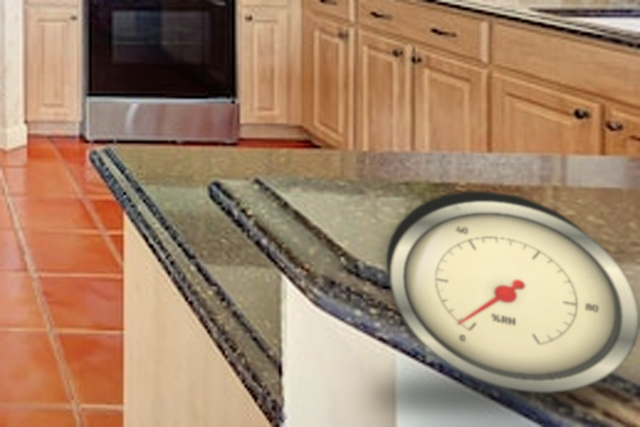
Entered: 4; %
